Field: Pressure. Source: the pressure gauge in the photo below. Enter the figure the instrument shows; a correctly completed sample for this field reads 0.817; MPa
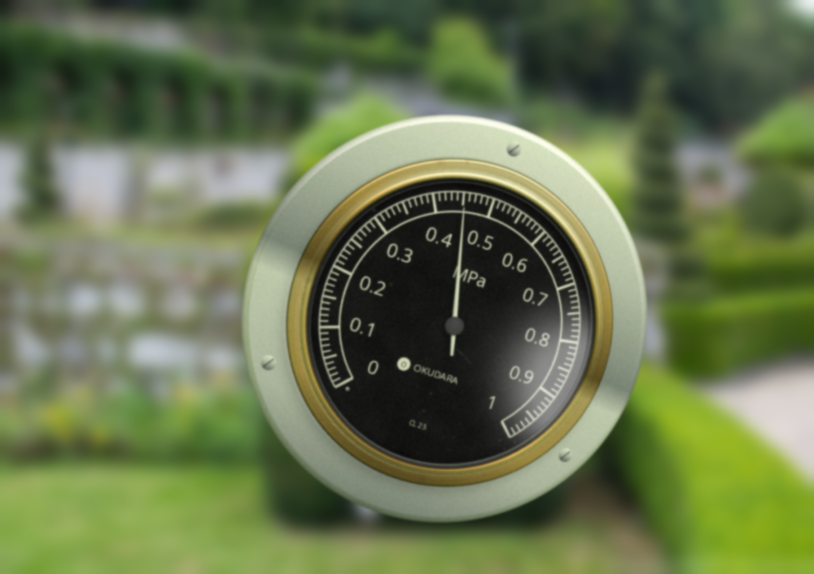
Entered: 0.45; MPa
